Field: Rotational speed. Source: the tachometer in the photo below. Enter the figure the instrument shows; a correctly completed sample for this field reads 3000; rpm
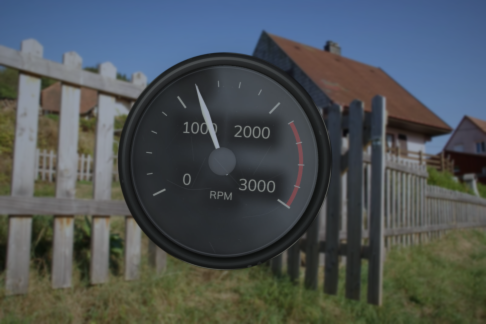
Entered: 1200; rpm
